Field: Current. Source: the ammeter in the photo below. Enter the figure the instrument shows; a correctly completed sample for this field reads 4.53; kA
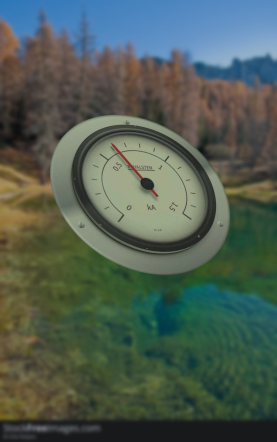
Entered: 0.6; kA
